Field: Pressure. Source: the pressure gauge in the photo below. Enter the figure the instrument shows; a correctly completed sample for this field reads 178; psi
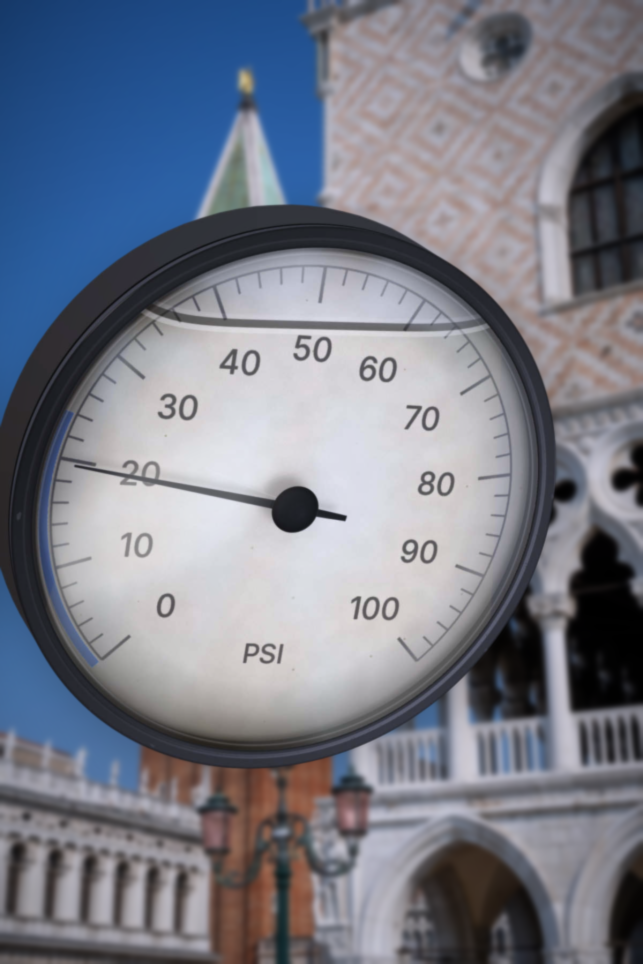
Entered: 20; psi
